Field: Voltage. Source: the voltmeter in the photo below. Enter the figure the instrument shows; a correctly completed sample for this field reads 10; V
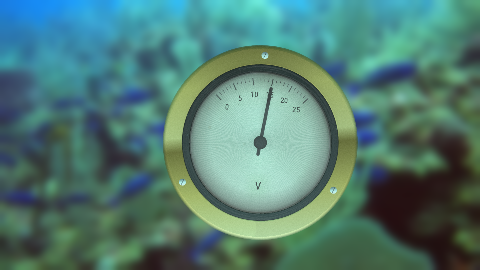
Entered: 15; V
